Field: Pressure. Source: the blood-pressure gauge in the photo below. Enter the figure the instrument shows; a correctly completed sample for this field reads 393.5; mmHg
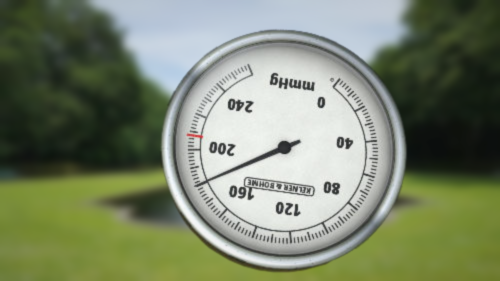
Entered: 180; mmHg
